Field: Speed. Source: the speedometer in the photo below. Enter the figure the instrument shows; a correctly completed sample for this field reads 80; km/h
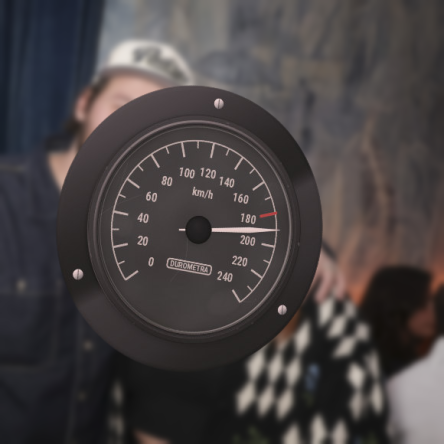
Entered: 190; km/h
